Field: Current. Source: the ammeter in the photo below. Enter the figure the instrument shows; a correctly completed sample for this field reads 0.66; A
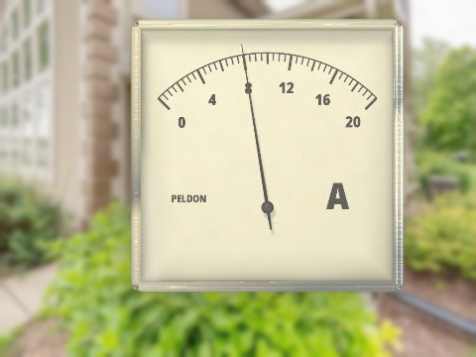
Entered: 8; A
